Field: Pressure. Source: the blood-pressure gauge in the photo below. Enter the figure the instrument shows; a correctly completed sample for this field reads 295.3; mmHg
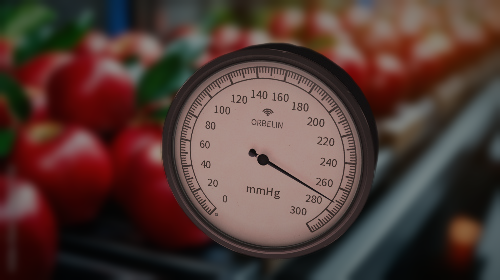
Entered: 270; mmHg
